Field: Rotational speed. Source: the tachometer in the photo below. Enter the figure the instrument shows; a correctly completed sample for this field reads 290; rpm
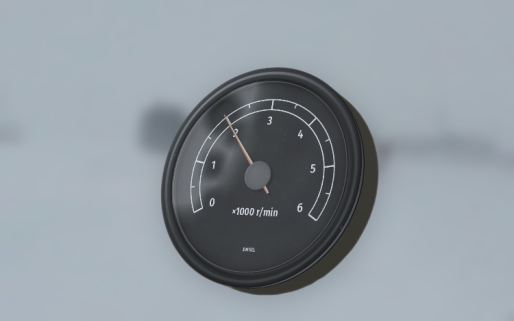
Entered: 2000; rpm
